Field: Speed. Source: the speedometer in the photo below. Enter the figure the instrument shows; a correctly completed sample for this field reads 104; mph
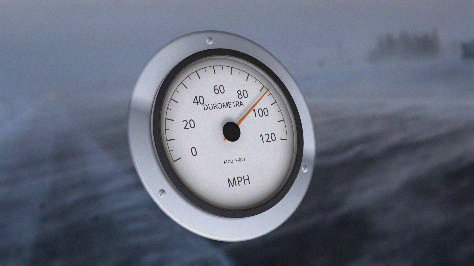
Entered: 92.5; mph
